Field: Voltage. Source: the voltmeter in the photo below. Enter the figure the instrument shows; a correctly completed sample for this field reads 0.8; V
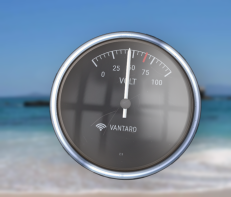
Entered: 45; V
